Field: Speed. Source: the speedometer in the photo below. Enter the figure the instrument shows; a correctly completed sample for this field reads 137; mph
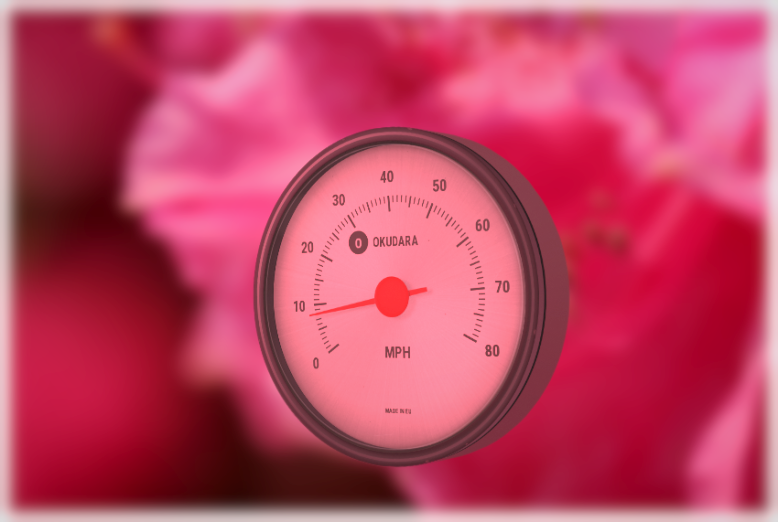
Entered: 8; mph
